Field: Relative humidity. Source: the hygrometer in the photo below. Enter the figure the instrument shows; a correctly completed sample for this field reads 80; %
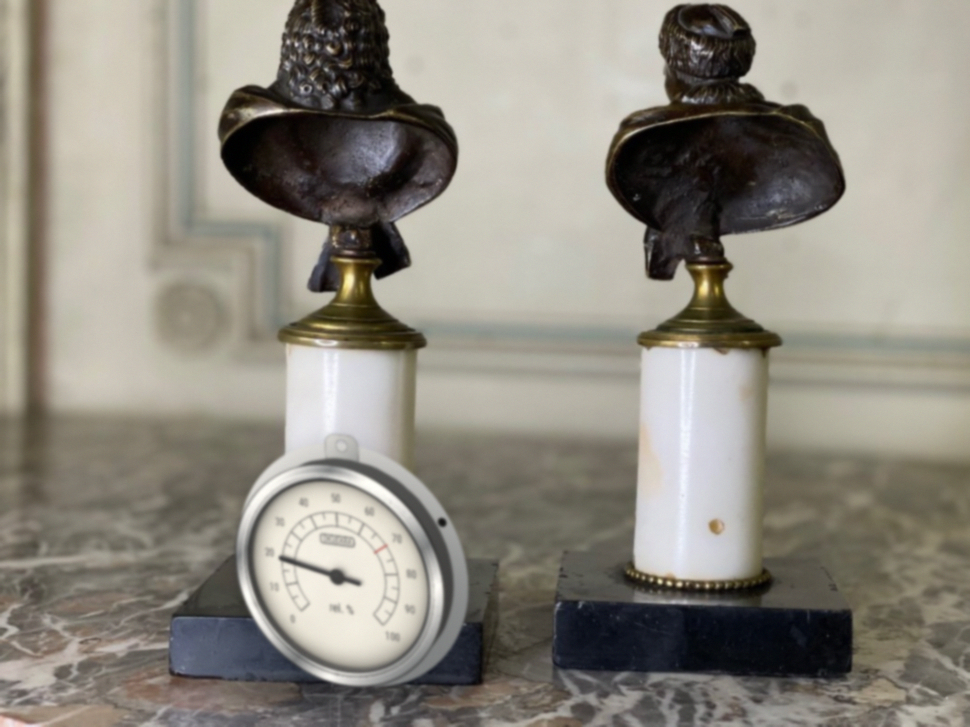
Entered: 20; %
